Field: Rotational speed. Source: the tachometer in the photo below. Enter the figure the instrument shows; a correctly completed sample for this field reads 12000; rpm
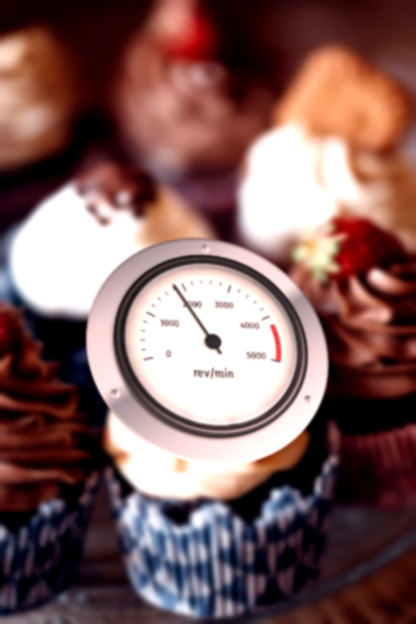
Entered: 1800; rpm
